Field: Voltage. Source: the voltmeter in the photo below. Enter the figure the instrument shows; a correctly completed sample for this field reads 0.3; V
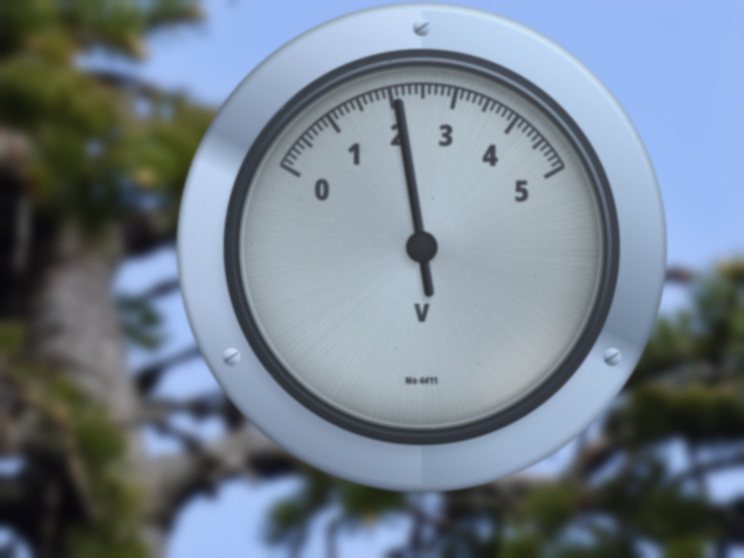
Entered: 2.1; V
